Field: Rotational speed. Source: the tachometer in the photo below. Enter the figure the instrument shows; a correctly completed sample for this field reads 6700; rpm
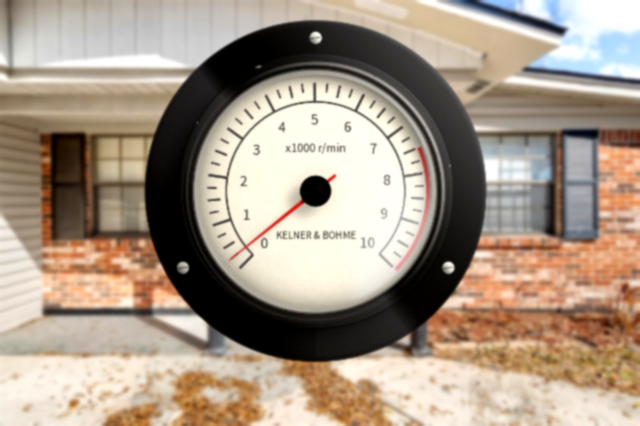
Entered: 250; rpm
